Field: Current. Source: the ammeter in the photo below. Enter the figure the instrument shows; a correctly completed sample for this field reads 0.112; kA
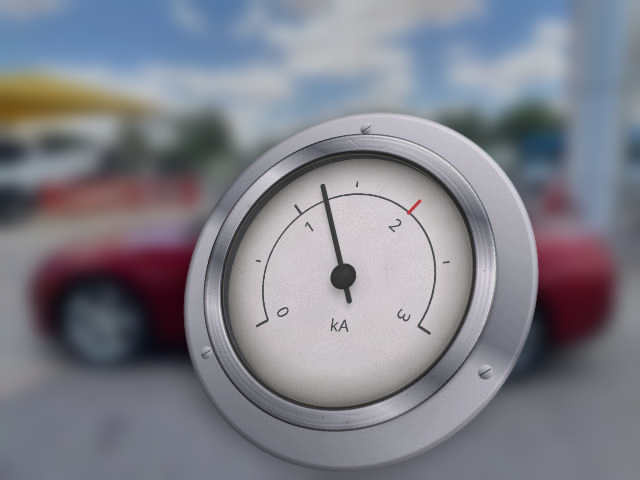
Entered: 1.25; kA
